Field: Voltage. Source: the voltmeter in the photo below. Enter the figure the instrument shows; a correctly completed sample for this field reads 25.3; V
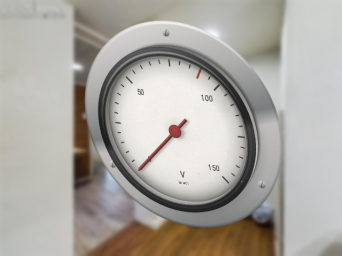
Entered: 0; V
